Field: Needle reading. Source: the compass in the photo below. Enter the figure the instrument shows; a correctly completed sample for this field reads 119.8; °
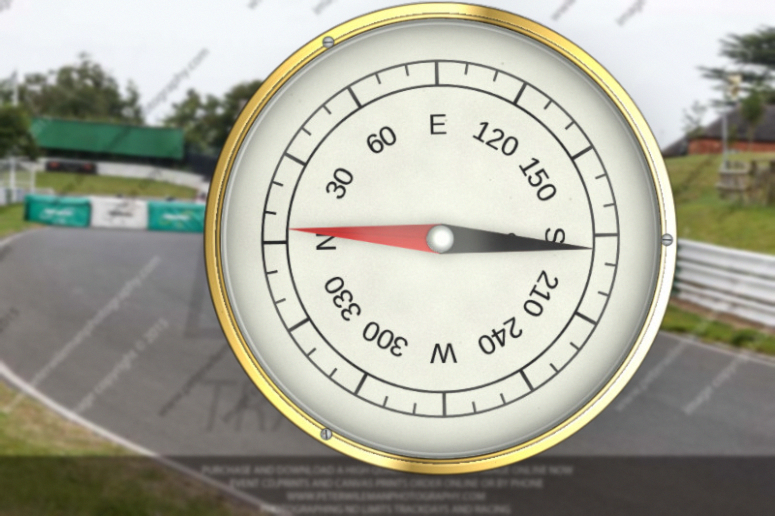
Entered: 5; °
